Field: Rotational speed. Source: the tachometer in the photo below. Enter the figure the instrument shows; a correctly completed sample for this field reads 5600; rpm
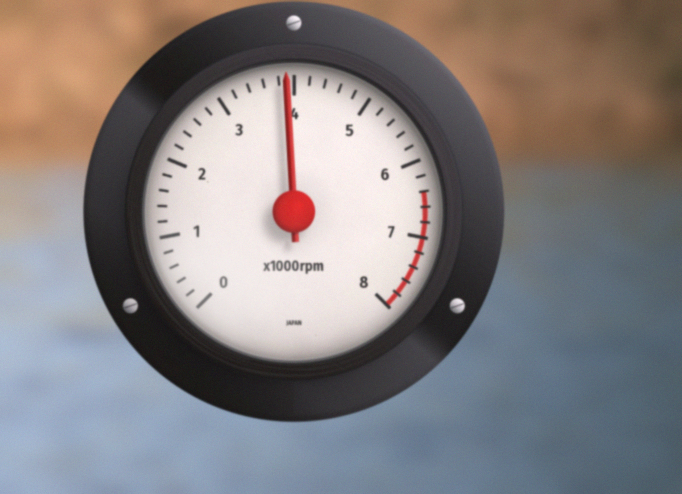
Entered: 3900; rpm
